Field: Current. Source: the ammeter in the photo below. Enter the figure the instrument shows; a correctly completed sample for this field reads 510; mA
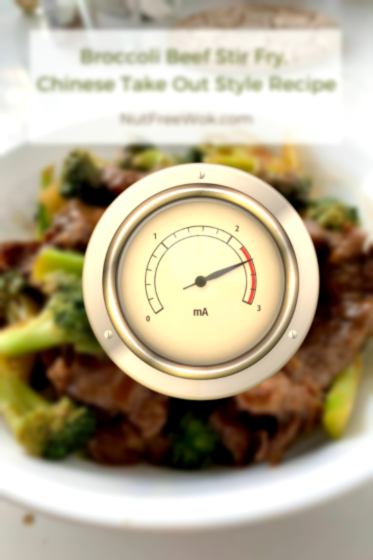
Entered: 2.4; mA
